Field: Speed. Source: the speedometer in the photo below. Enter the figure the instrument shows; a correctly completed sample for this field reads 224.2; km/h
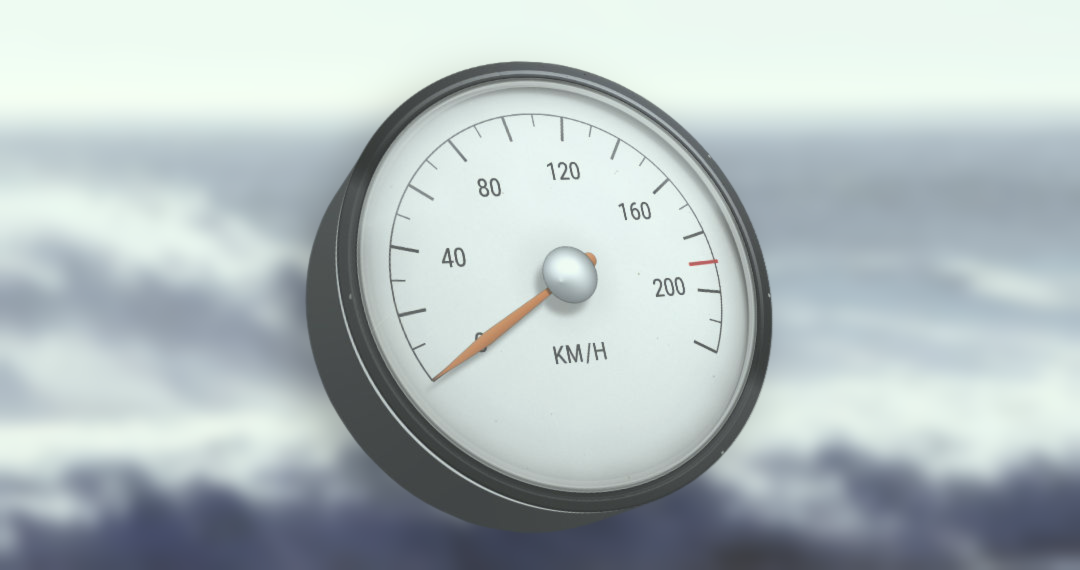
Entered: 0; km/h
